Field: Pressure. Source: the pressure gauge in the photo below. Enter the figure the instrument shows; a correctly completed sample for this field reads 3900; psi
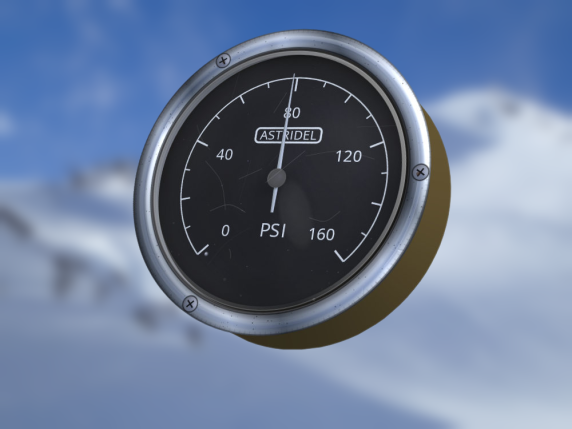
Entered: 80; psi
